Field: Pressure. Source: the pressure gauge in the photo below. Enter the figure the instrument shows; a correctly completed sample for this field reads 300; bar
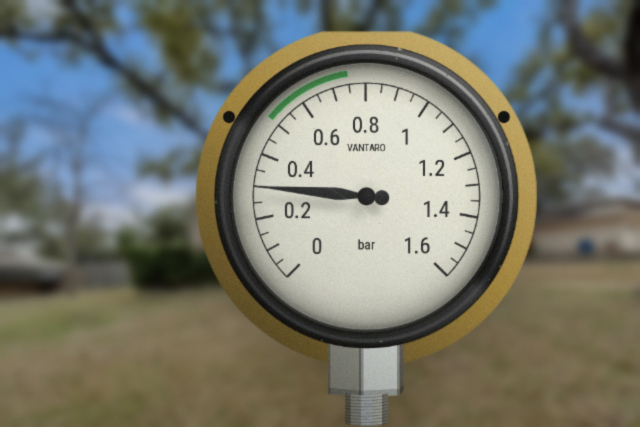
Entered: 0.3; bar
